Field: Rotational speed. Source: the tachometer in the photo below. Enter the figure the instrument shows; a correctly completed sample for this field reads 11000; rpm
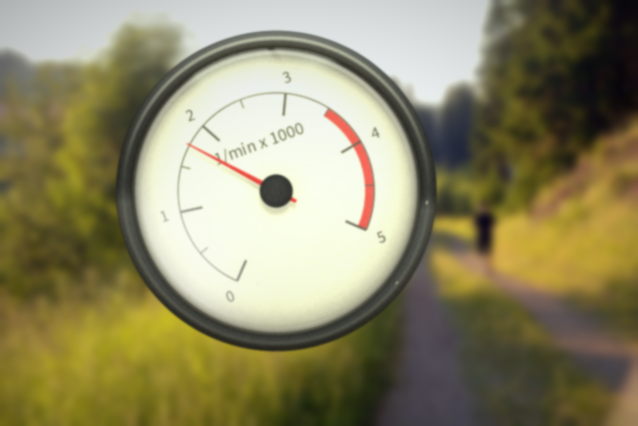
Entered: 1750; rpm
